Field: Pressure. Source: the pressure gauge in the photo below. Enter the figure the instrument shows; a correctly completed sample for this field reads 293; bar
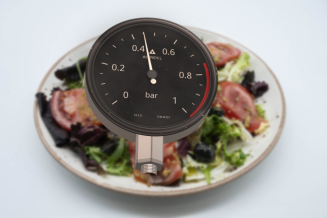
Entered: 0.45; bar
